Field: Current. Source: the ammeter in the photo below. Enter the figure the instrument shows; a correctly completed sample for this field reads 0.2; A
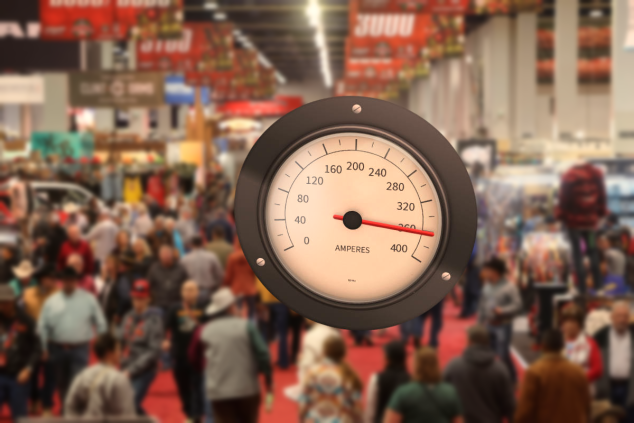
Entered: 360; A
